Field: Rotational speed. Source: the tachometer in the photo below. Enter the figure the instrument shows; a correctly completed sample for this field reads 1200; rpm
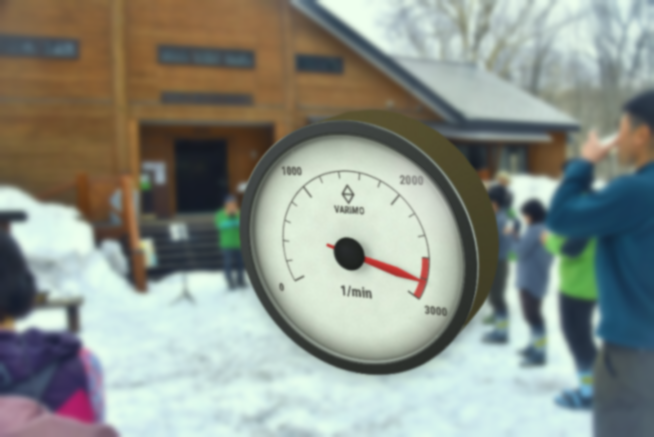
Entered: 2800; rpm
